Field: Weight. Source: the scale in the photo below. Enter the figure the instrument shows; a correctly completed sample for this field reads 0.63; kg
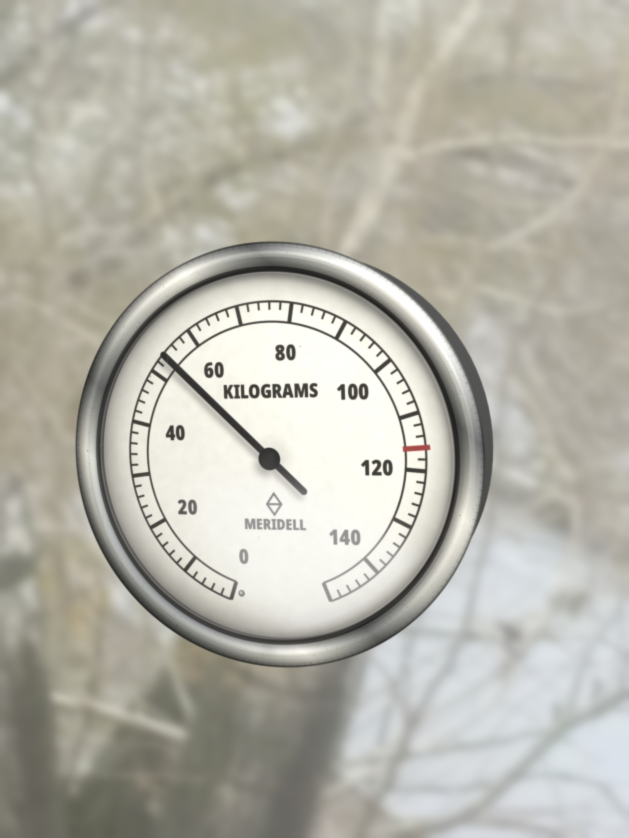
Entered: 54; kg
